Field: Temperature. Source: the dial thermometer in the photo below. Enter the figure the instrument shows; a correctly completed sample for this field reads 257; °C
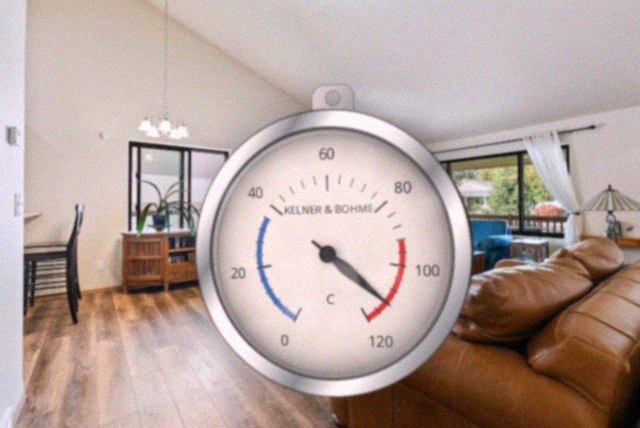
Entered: 112; °C
